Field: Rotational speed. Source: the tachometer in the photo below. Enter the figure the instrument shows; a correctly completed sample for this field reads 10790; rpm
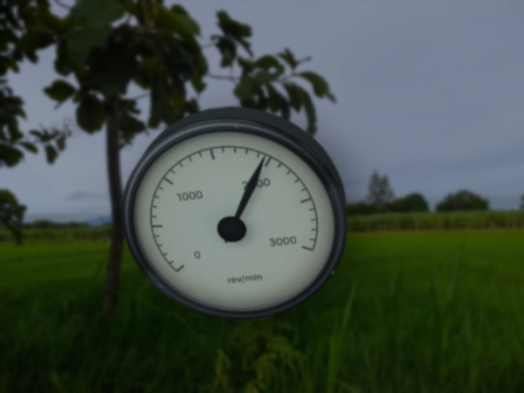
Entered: 1950; rpm
